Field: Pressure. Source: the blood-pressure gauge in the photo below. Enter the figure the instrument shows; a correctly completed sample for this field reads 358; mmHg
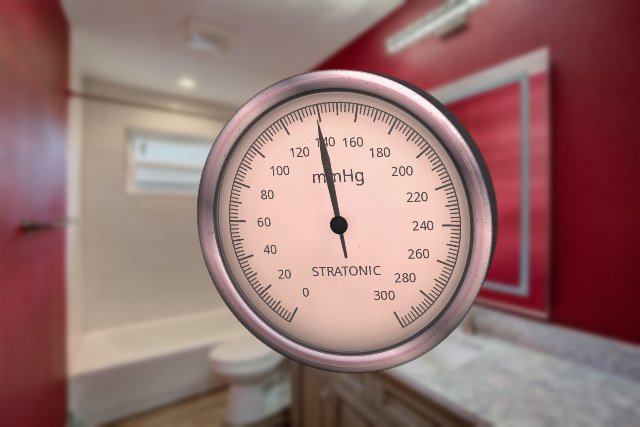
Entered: 140; mmHg
